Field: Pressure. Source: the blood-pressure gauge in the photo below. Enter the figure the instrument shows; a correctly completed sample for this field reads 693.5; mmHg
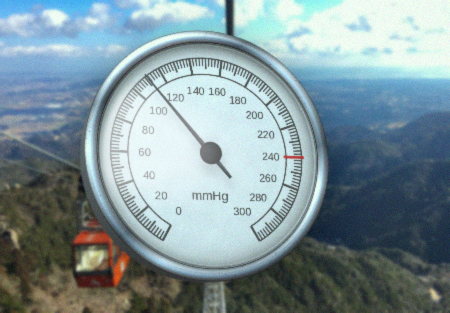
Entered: 110; mmHg
